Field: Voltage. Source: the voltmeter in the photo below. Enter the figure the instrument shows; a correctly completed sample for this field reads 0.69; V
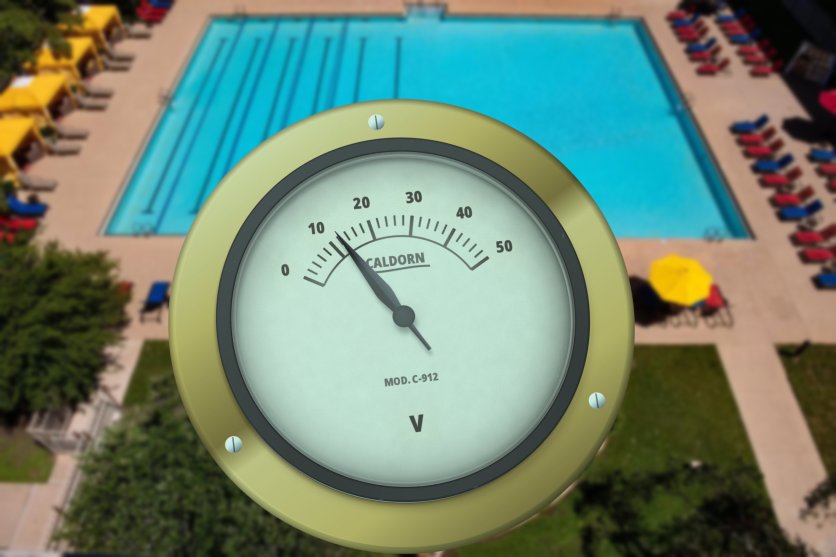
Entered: 12; V
